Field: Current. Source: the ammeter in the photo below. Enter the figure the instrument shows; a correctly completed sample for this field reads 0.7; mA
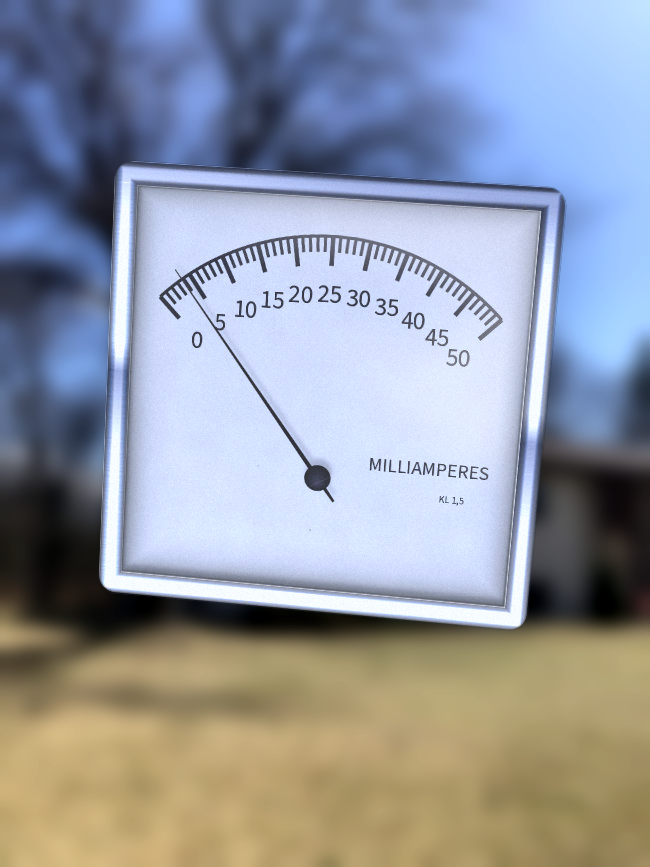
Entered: 4; mA
